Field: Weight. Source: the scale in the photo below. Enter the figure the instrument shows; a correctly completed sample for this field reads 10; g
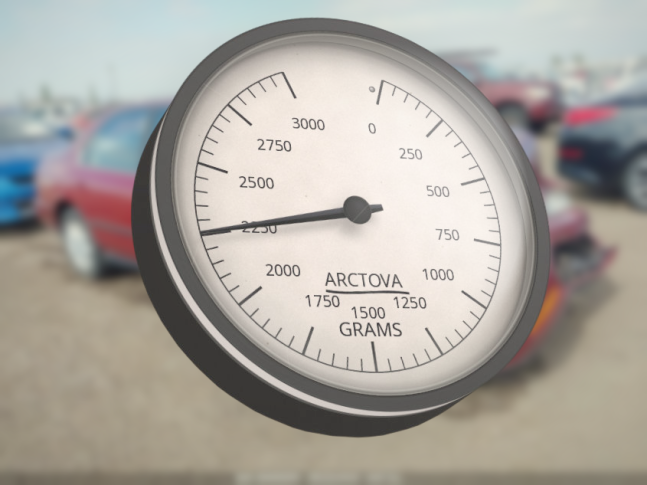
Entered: 2250; g
